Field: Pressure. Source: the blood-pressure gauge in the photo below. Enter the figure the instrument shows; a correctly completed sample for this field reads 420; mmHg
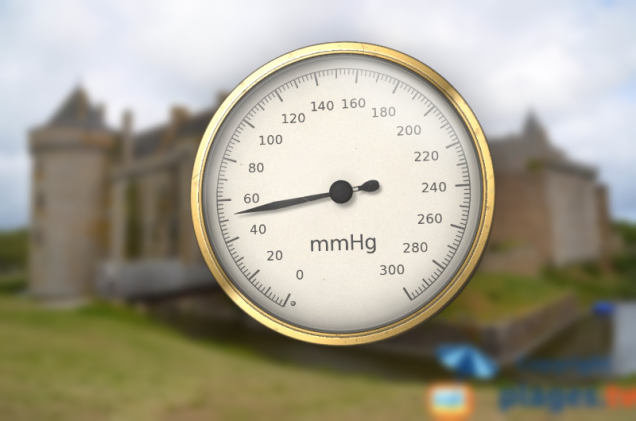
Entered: 52; mmHg
